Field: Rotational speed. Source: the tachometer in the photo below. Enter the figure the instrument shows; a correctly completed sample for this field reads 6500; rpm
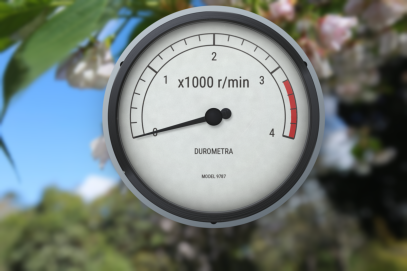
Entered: 0; rpm
